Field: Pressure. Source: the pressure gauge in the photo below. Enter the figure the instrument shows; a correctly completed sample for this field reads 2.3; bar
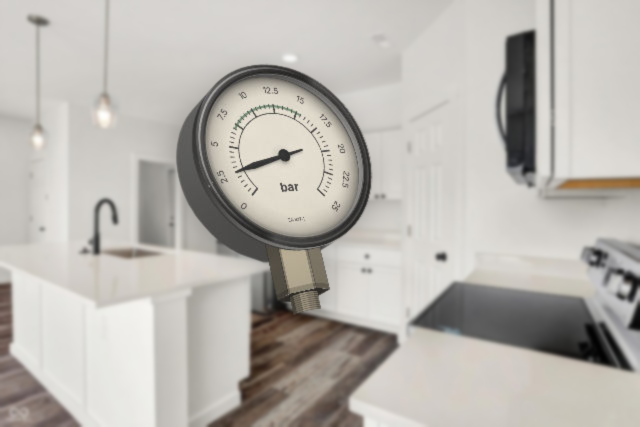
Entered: 2.5; bar
